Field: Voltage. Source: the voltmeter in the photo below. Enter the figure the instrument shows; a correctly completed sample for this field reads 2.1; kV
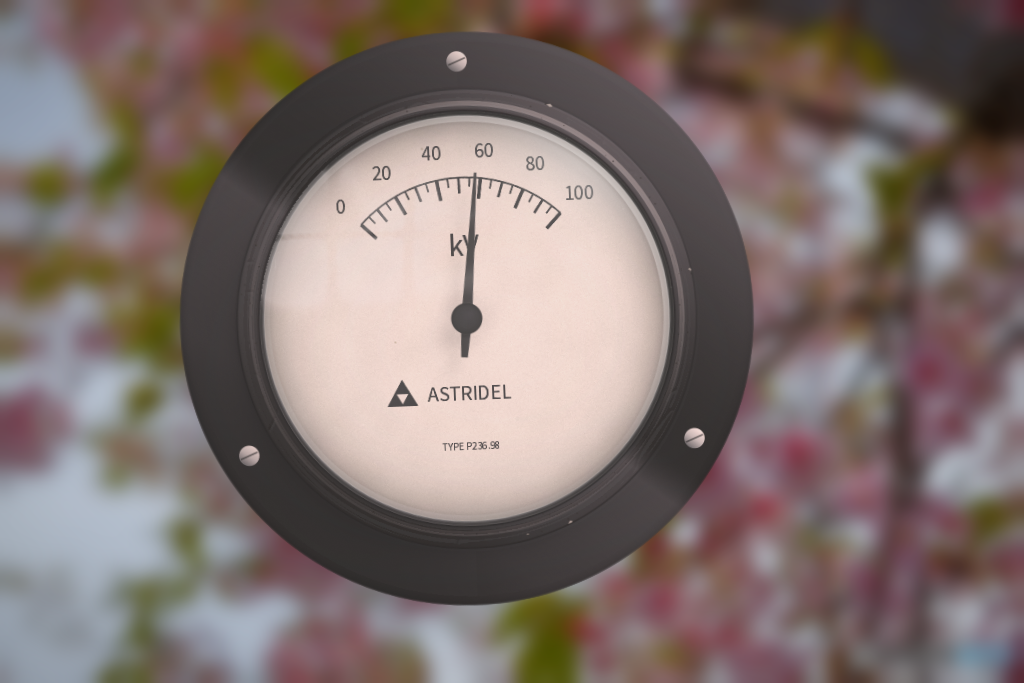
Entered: 57.5; kV
